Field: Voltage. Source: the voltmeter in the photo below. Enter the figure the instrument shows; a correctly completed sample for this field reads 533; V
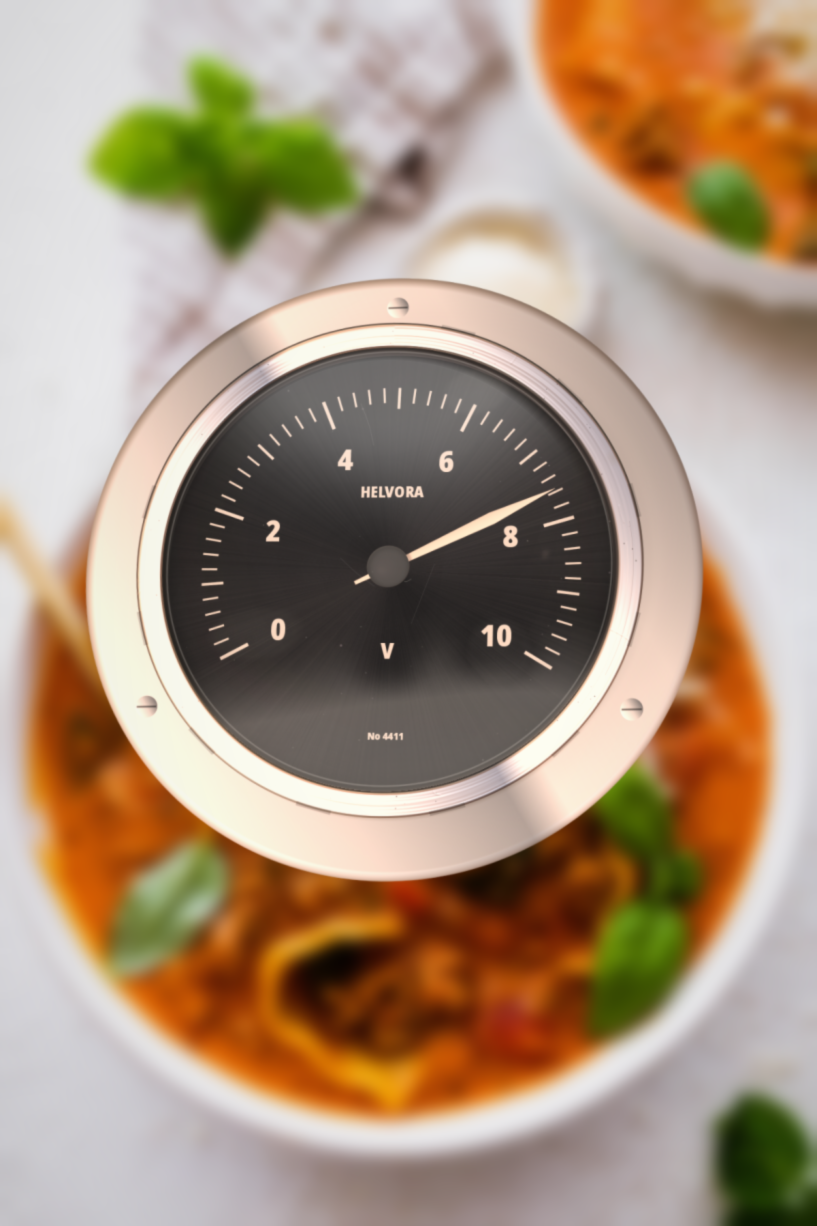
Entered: 7.6; V
